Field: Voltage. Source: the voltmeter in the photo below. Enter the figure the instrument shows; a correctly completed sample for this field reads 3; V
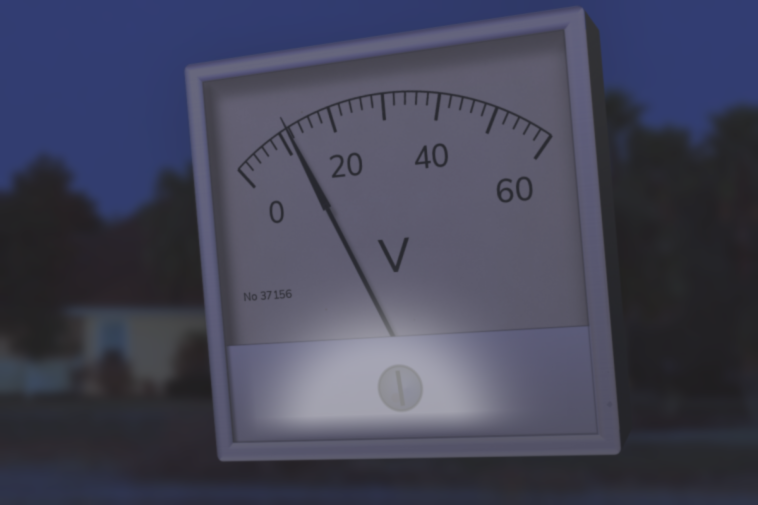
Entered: 12; V
